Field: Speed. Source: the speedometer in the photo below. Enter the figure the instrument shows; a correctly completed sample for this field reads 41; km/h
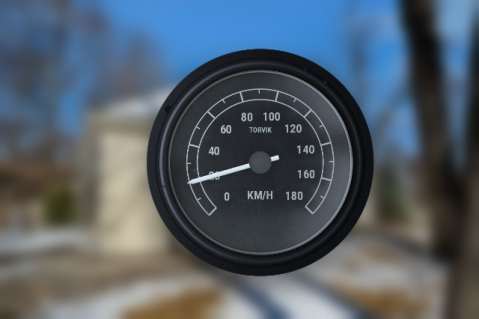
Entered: 20; km/h
